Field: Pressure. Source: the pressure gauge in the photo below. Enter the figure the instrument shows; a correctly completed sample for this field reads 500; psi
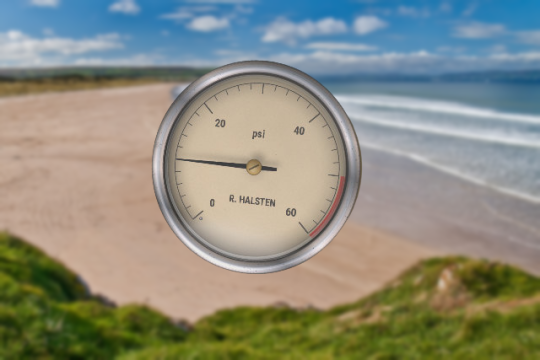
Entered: 10; psi
